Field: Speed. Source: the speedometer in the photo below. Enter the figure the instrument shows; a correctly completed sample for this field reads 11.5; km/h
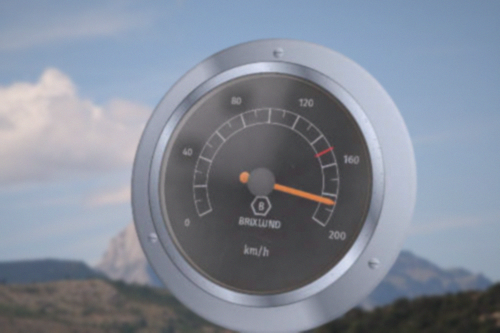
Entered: 185; km/h
